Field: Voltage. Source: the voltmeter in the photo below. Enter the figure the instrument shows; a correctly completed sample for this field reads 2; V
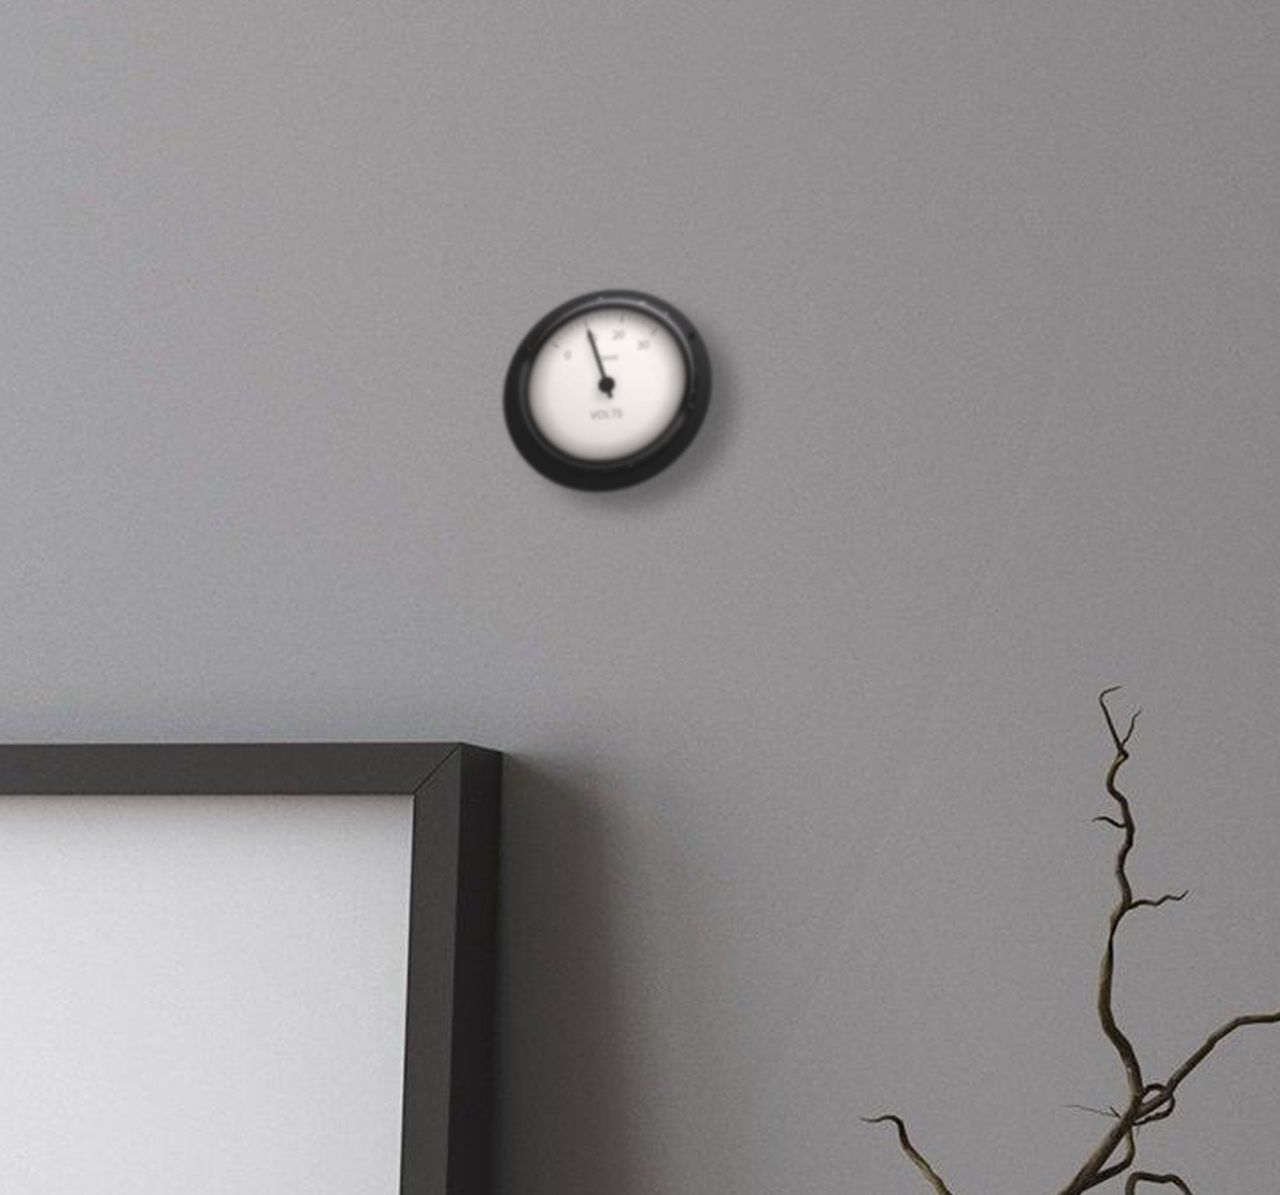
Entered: 10; V
